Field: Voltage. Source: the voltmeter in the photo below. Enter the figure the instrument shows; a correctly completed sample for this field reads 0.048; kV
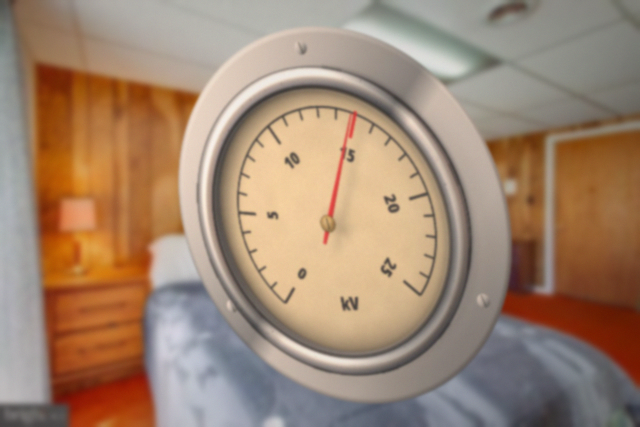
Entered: 15; kV
